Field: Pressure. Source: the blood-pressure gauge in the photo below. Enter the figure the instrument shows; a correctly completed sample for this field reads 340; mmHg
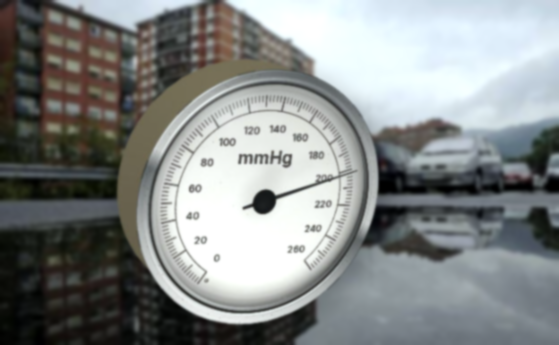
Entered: 200; mmHg
